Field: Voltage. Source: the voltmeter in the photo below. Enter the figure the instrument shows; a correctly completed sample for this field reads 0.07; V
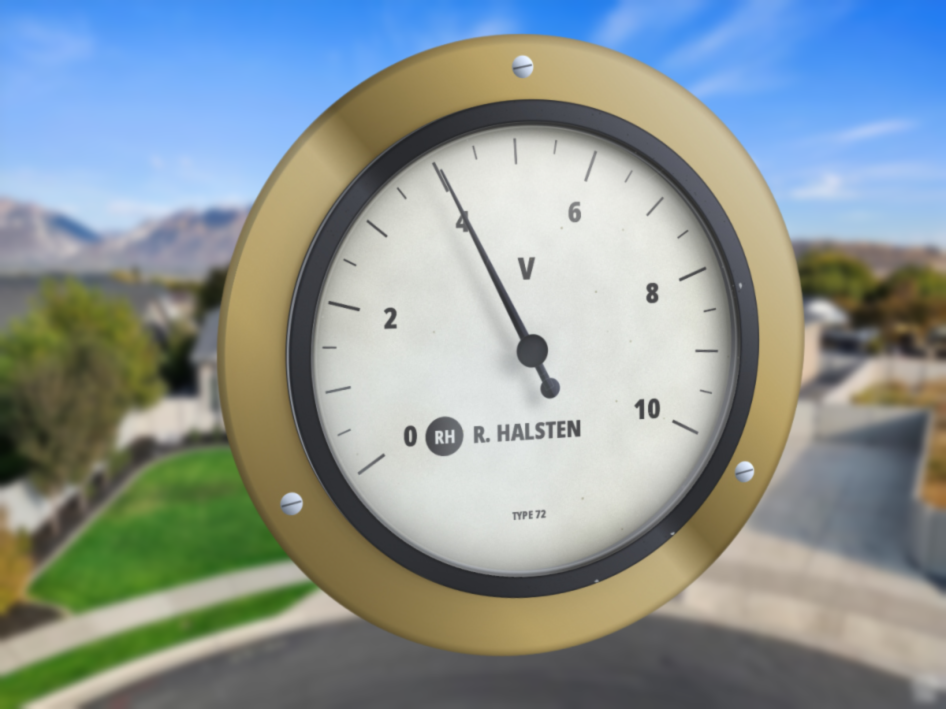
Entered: 4; V
